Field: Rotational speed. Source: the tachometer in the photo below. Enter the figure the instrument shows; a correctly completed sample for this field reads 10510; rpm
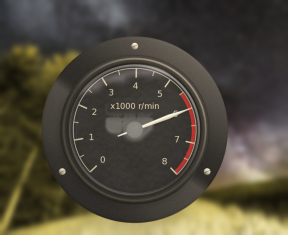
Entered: 6000; rpm
